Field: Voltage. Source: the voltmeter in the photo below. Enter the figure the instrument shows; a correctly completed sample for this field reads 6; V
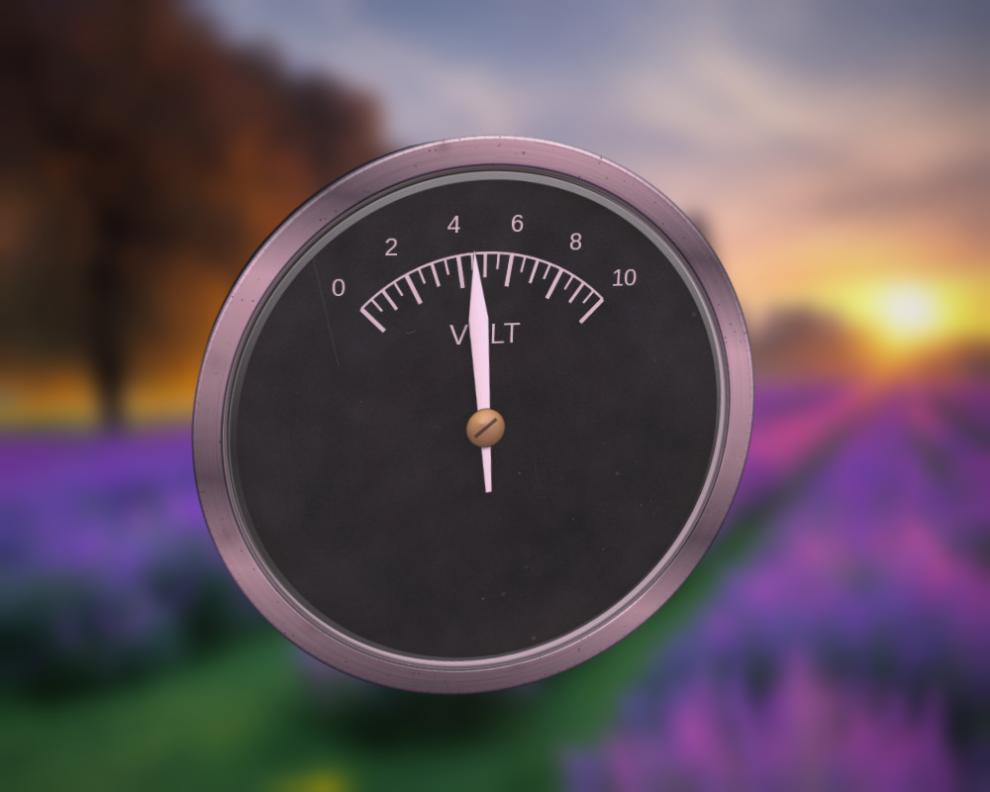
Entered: 4.5; V
